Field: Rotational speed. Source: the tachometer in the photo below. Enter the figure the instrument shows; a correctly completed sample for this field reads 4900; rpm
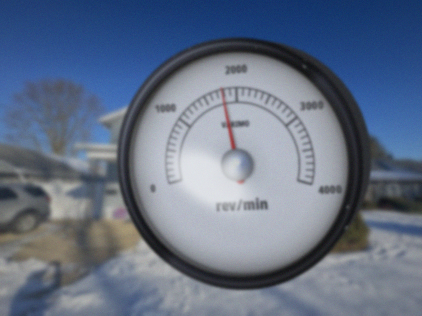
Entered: 1800; rpm
